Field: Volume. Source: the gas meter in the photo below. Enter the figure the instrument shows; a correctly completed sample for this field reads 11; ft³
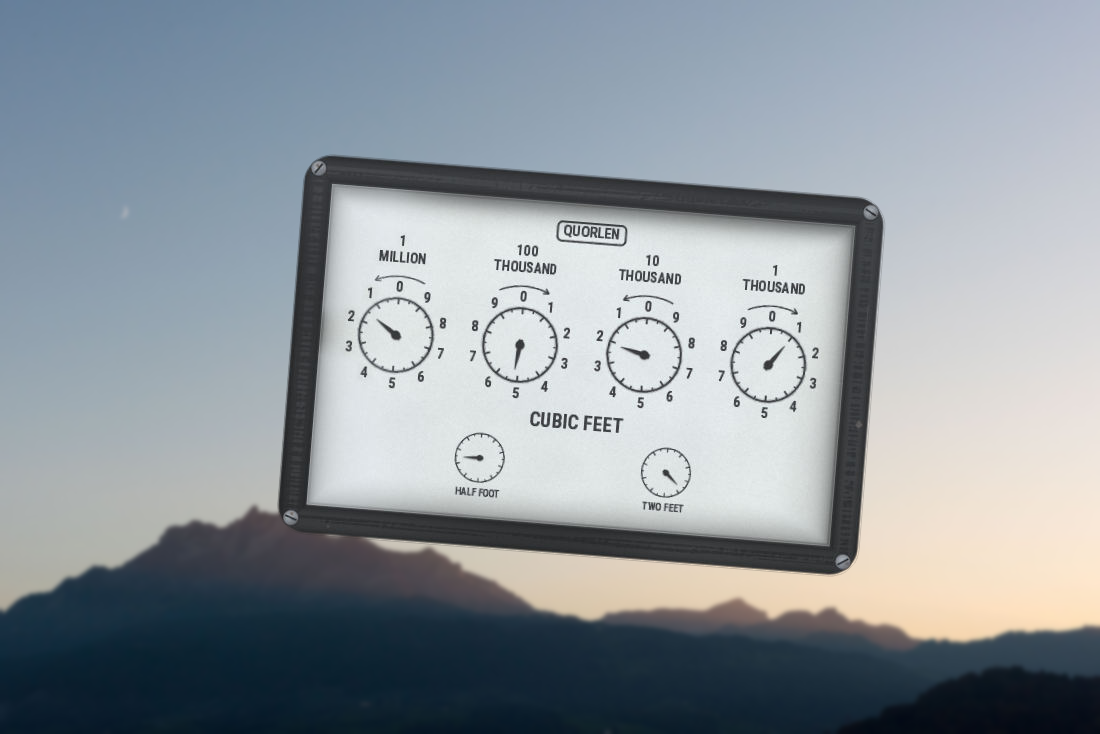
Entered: 152100; ft³
